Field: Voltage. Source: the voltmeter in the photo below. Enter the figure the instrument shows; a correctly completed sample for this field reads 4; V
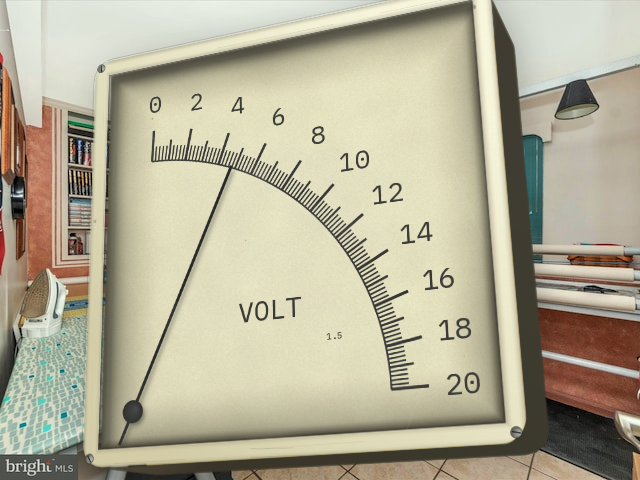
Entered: 5; V
